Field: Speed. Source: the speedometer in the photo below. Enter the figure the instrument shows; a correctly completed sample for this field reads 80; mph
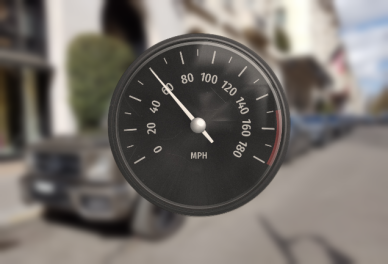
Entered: 60; mph
